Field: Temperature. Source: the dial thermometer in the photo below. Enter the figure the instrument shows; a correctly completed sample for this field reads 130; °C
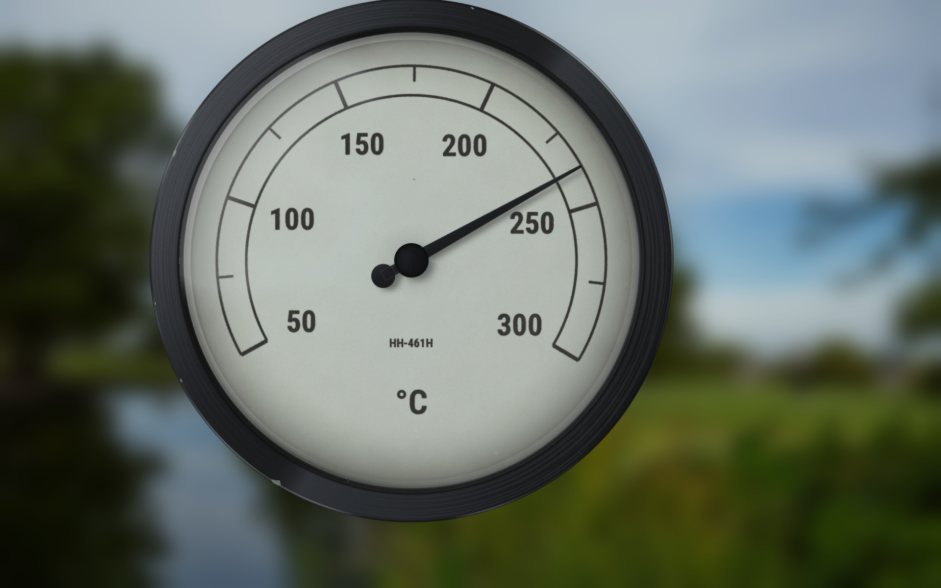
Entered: 237.5; °C
